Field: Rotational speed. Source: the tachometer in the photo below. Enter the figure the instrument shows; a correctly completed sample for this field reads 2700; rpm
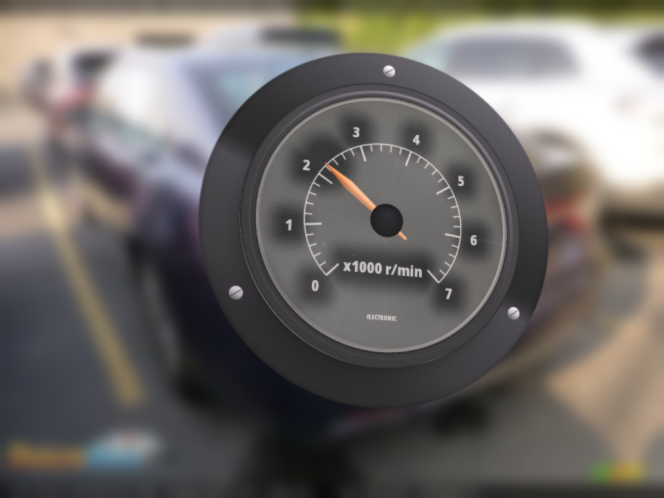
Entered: 2200; rpm
